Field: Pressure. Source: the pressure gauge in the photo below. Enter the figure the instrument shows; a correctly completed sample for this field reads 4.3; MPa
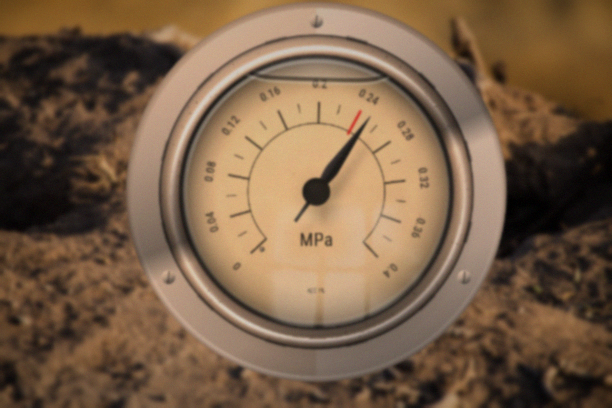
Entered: 0.25; MPa
